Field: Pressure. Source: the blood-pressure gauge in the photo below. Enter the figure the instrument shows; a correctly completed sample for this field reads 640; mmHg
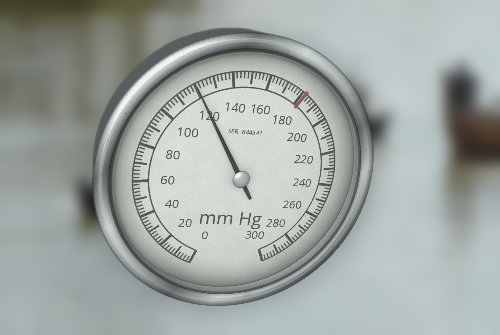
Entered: 120; mmHg
